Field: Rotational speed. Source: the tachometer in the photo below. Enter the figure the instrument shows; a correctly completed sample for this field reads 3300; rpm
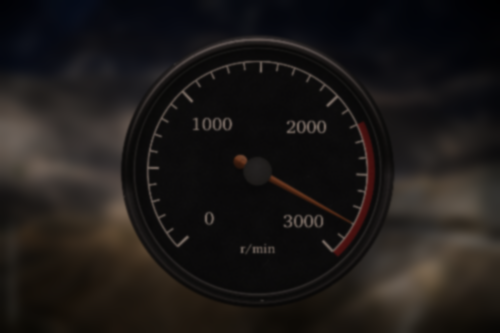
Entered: 2800; rpm
